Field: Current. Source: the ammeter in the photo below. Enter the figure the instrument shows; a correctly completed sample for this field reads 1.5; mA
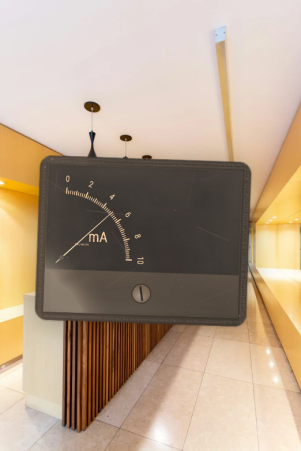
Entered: 5; mA
